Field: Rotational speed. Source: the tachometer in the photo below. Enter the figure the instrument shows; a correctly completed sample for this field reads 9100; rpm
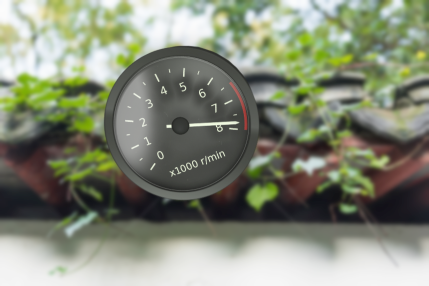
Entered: 7750; rpm
